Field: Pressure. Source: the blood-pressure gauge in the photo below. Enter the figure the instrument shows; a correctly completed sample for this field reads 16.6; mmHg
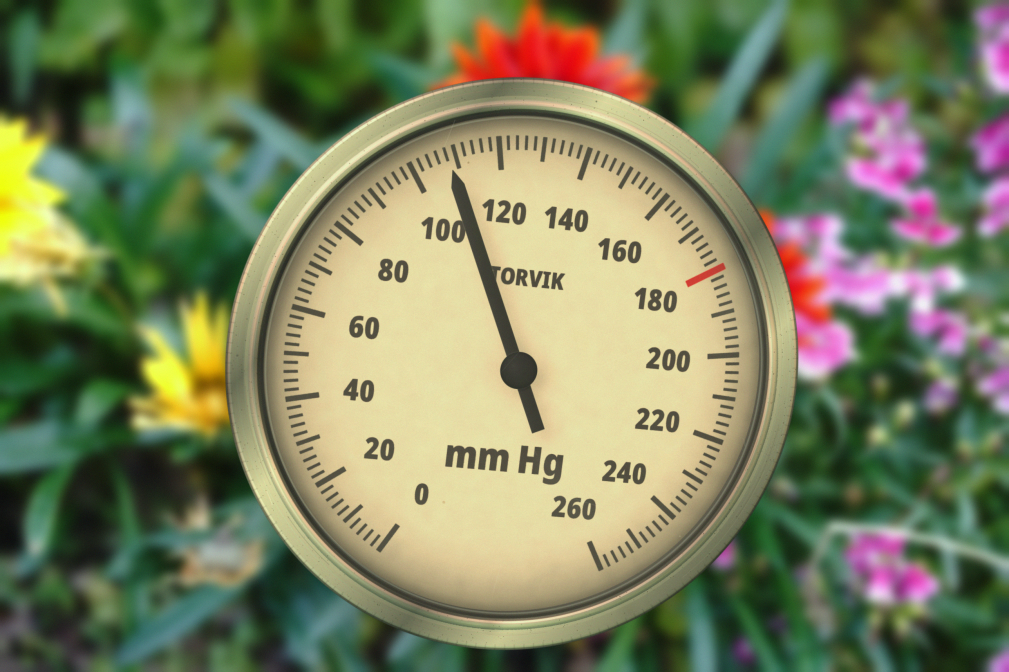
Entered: 108; mmHg
